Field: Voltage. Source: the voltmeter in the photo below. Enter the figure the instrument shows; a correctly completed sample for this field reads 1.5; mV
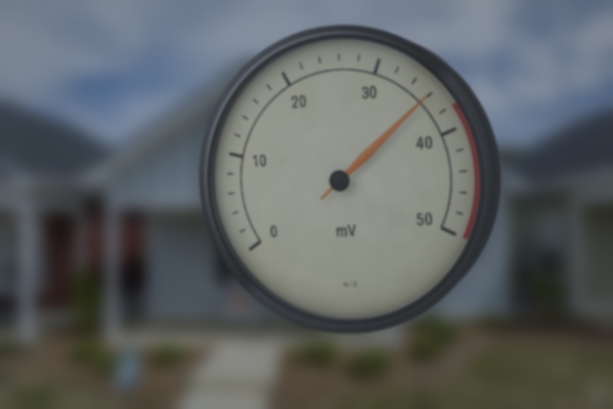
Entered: 36; mV
